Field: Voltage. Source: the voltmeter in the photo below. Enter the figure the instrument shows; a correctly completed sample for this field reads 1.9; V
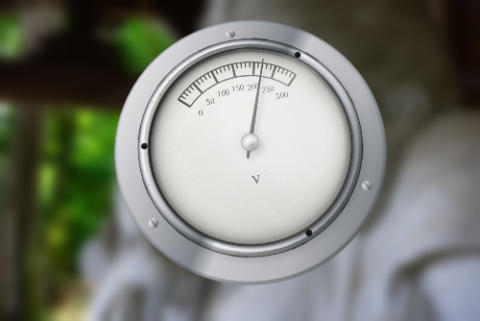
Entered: 220; V
